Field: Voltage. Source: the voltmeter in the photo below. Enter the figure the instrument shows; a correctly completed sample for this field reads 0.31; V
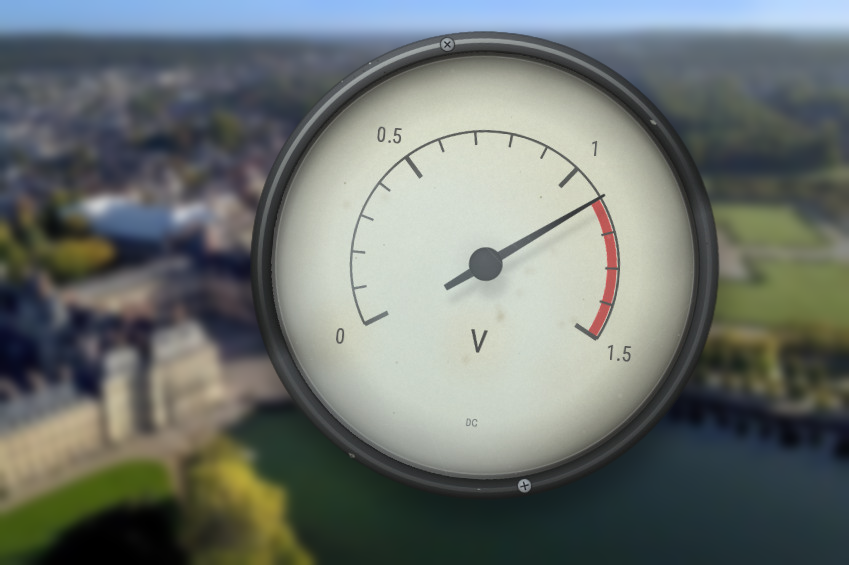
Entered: 1.1; V
